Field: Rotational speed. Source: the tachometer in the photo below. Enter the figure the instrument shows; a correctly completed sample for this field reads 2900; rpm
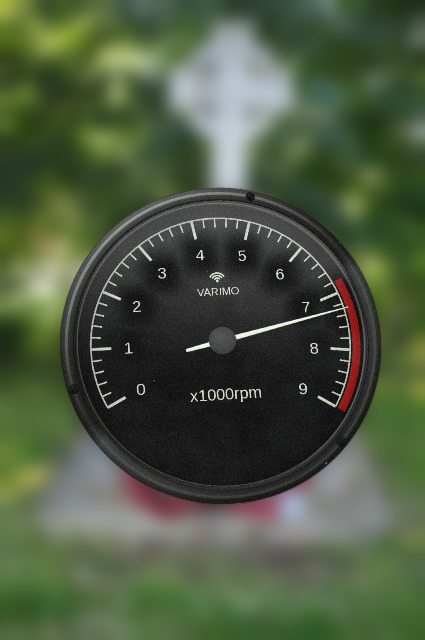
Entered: 7300; rpm
